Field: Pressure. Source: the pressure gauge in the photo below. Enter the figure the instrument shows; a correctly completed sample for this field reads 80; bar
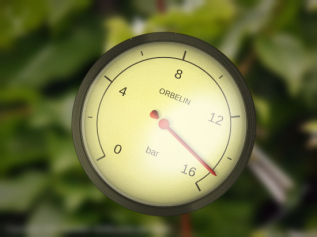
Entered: 15; bar
